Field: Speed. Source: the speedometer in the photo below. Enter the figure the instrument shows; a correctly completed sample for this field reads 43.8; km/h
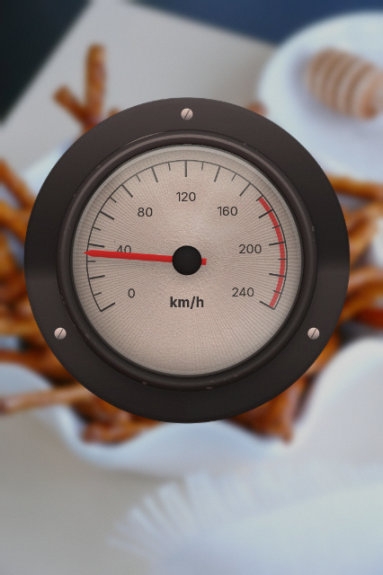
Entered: 35; km/h
